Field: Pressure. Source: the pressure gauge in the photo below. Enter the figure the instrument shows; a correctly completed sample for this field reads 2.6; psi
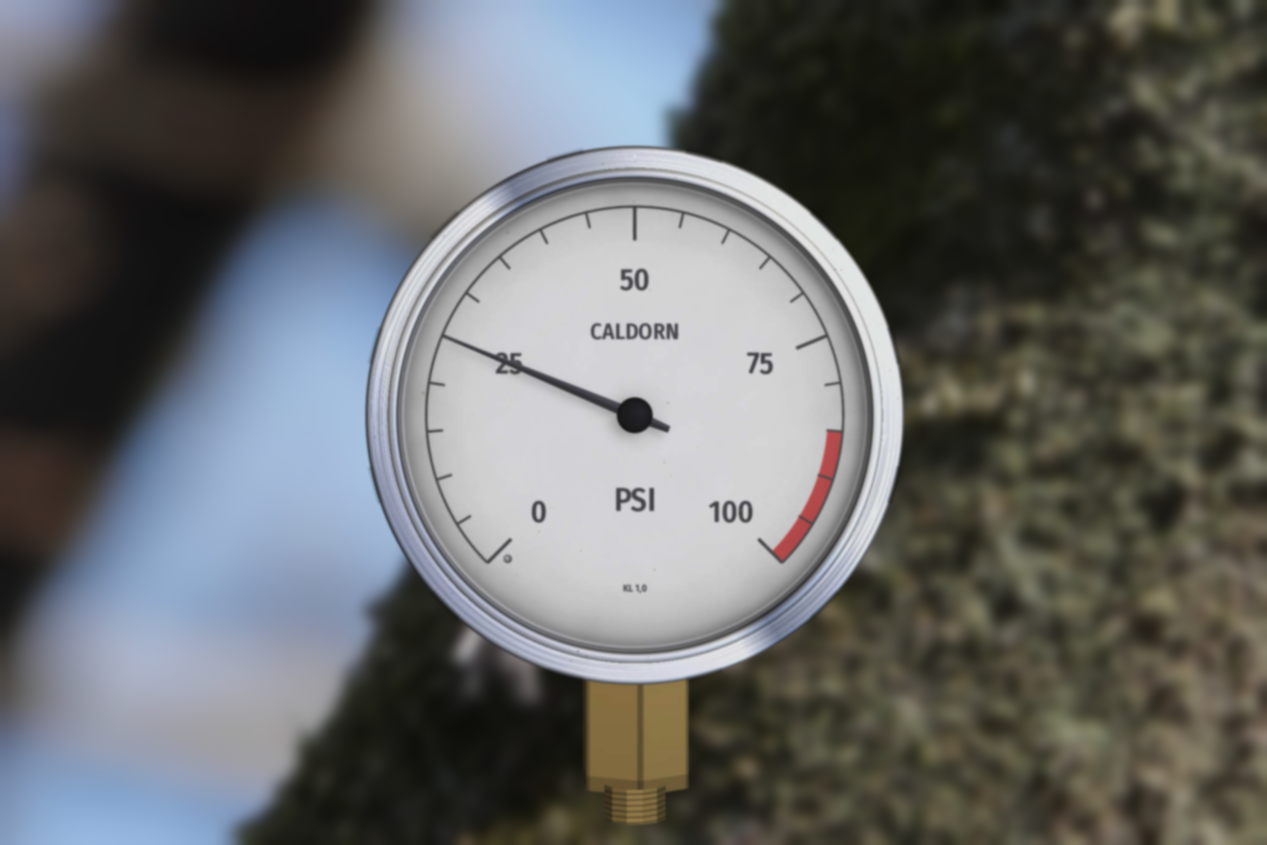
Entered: 25; psi
